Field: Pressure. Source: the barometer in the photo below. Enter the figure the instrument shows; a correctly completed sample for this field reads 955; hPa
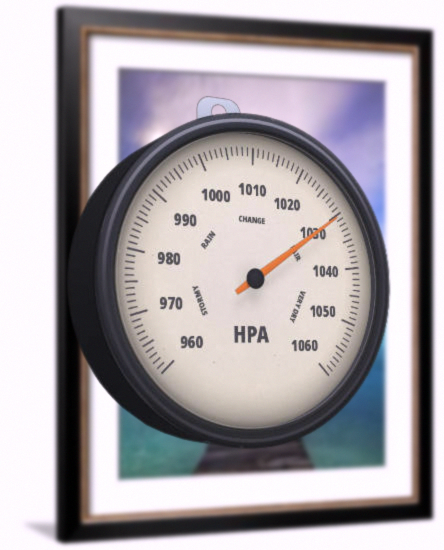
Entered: 1030; hPa
